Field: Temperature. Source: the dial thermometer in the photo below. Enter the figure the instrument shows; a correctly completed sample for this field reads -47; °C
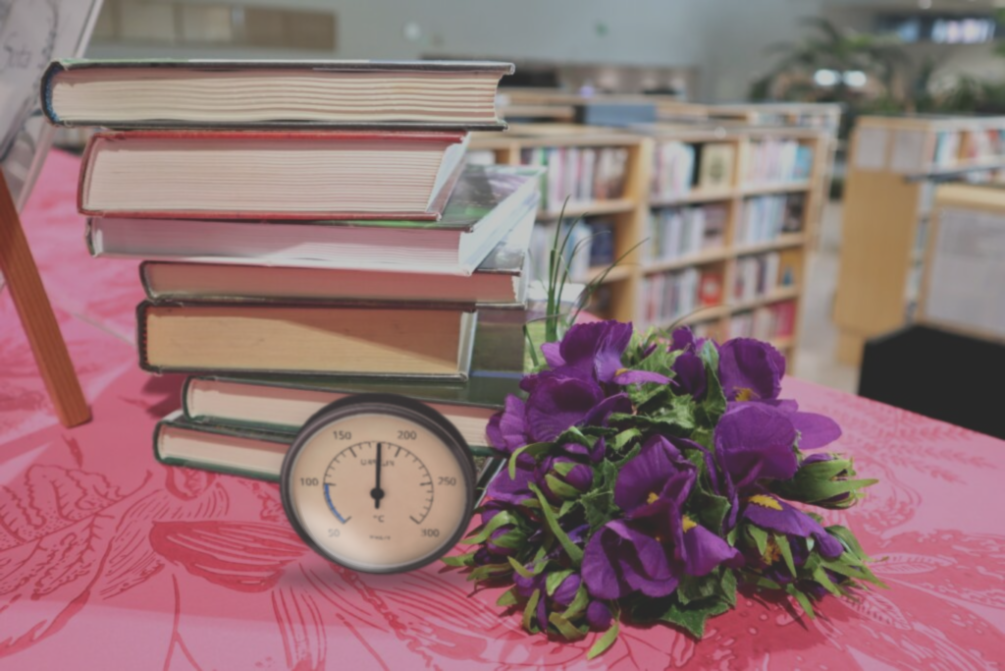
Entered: 180; °C
